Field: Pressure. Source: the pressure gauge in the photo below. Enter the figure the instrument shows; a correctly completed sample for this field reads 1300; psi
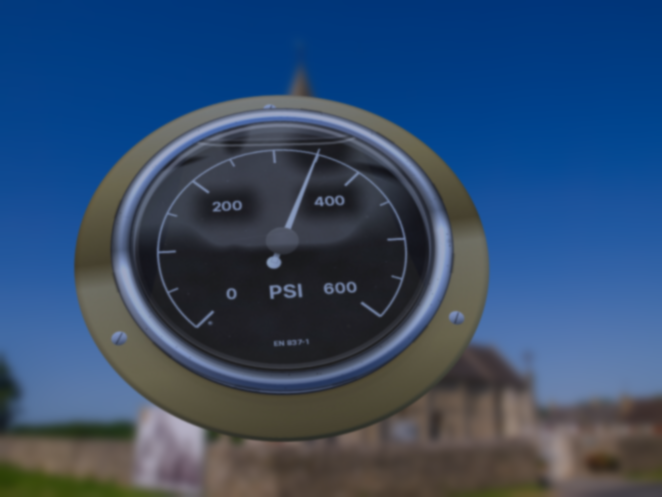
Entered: 350; psi
